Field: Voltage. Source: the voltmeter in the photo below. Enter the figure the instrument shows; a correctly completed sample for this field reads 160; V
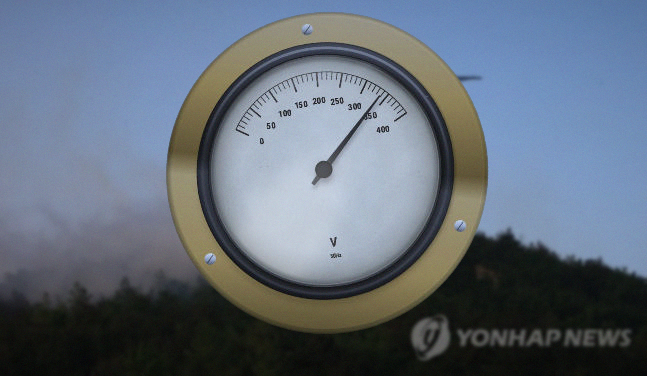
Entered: 340; V
